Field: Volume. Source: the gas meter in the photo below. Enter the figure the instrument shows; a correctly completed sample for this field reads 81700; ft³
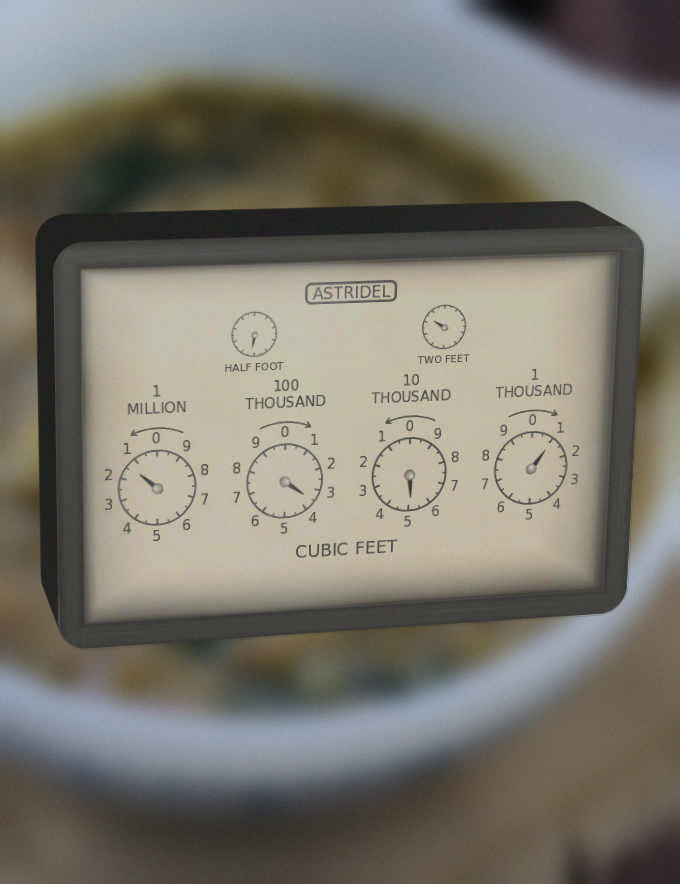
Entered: 135100; ft³
